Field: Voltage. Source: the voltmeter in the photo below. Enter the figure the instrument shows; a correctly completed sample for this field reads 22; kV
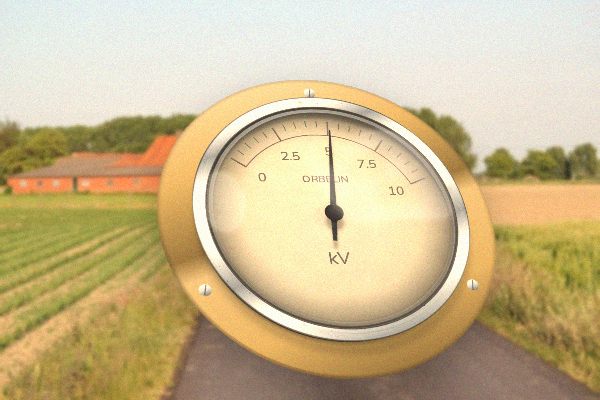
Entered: 5; kV
